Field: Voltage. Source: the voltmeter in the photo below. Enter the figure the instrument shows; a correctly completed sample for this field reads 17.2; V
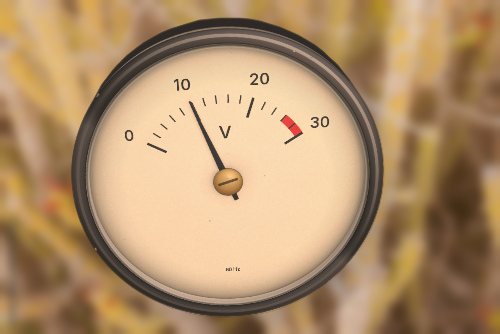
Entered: 10; V
